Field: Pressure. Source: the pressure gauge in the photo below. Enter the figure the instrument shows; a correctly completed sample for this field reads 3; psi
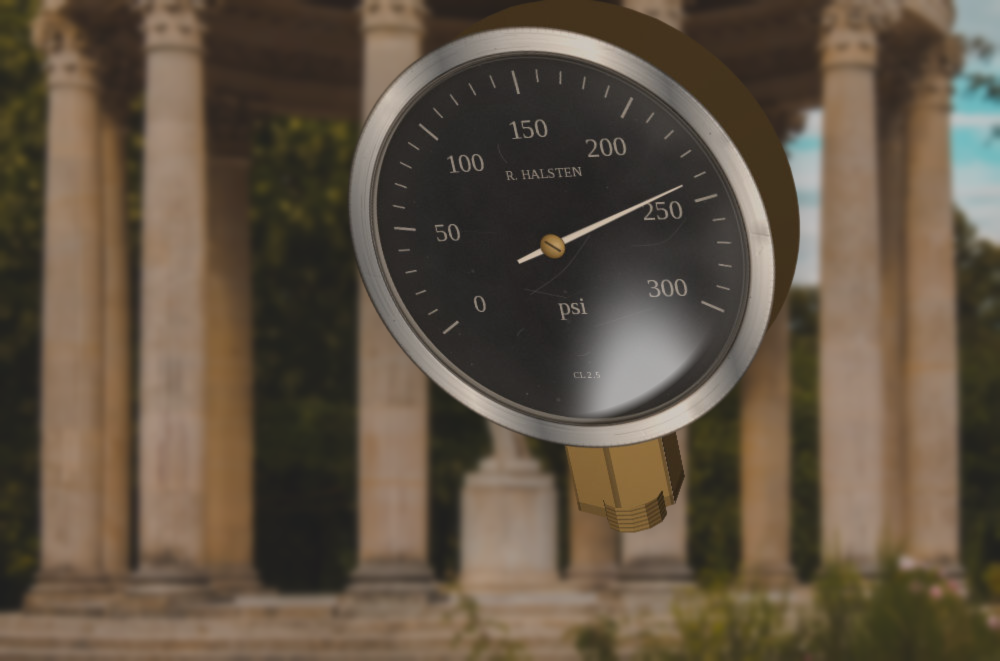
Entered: 240; psi
